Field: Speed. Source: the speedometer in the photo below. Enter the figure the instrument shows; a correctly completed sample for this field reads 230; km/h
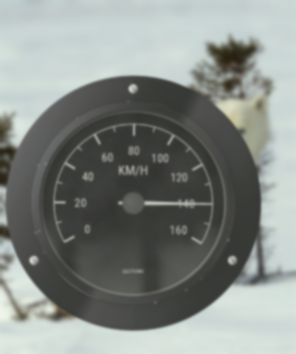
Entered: 140; km/h
